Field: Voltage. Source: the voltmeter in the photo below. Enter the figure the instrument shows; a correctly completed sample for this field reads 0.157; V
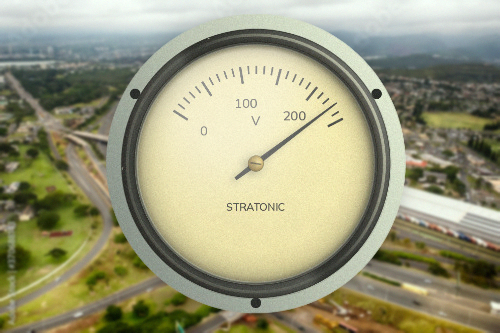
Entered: 230; V
